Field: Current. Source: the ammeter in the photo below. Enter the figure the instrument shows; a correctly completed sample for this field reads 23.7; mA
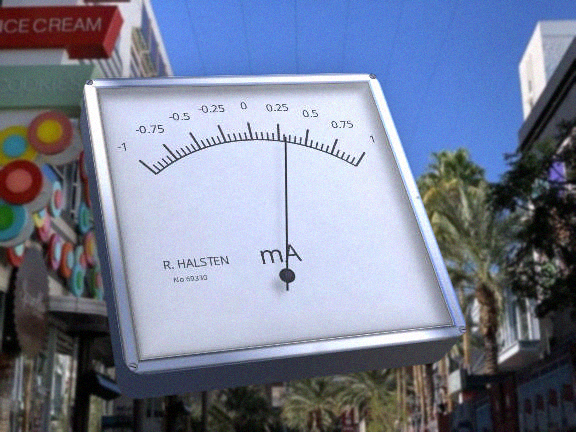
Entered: 0.3; mA
